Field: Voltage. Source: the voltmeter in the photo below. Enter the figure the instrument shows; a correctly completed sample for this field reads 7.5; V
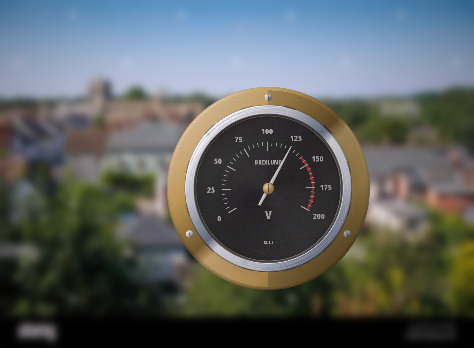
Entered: 125; V
